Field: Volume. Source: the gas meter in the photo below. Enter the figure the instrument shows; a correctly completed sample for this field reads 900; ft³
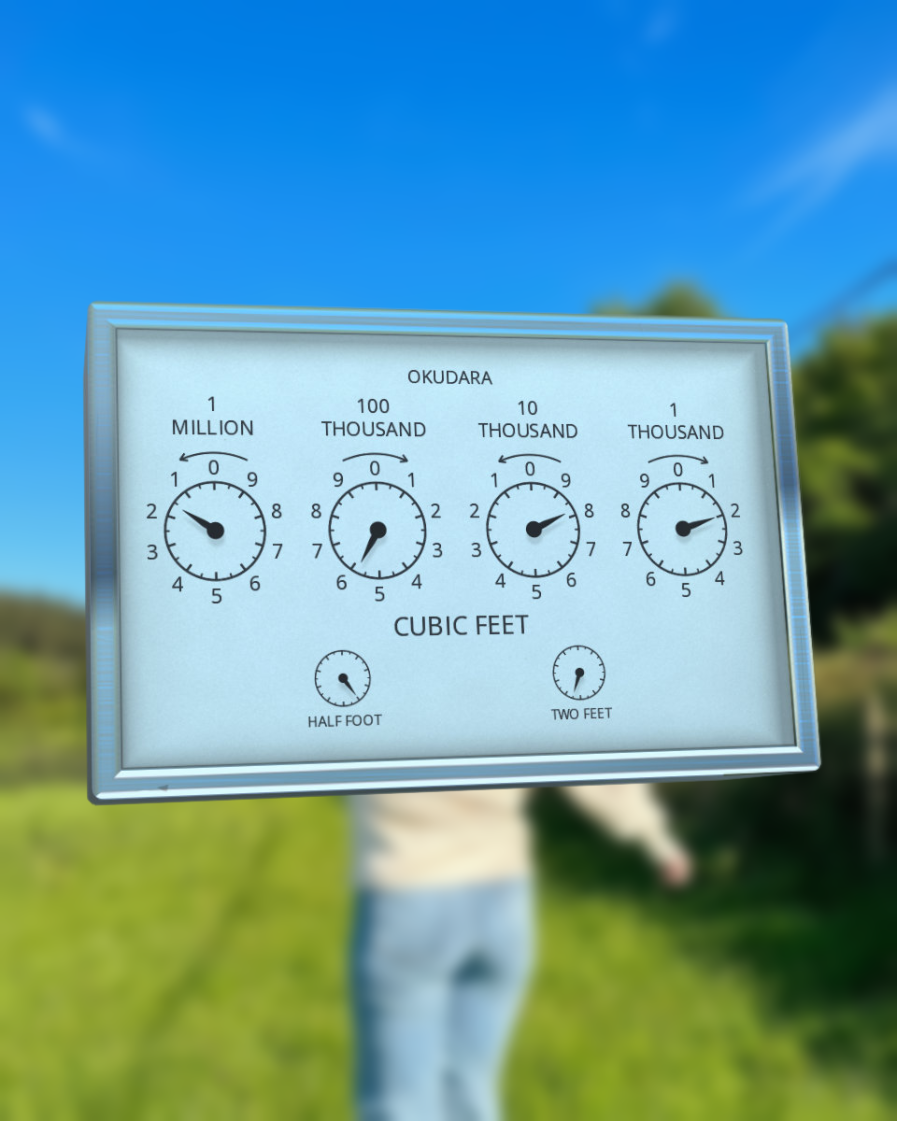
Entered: 158200; ft³
